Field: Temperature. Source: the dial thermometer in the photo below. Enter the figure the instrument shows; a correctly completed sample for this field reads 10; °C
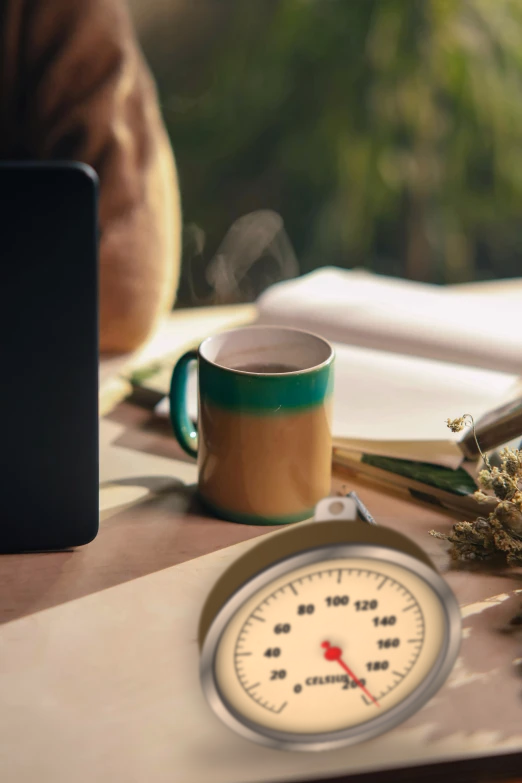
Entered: 196; °C
